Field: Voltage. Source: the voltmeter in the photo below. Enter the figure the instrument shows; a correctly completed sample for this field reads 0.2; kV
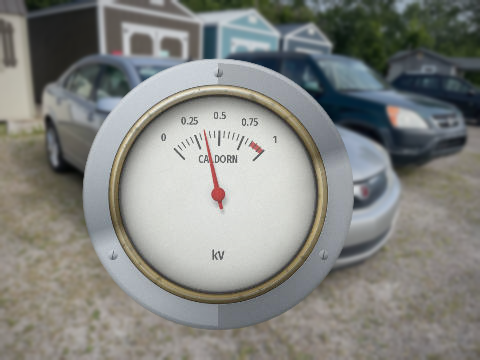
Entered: 0.35; kV
